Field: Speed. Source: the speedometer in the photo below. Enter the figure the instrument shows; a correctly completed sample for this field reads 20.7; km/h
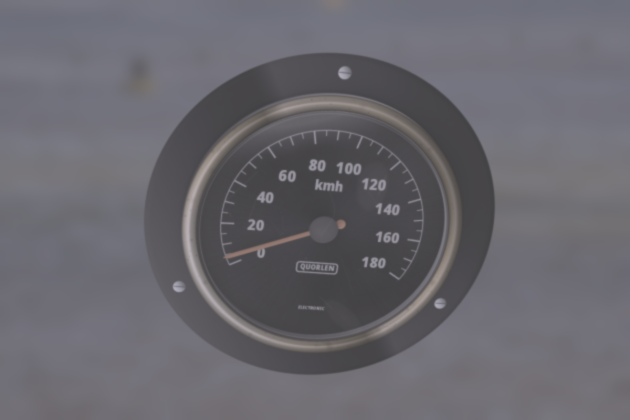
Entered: 5; km/h
